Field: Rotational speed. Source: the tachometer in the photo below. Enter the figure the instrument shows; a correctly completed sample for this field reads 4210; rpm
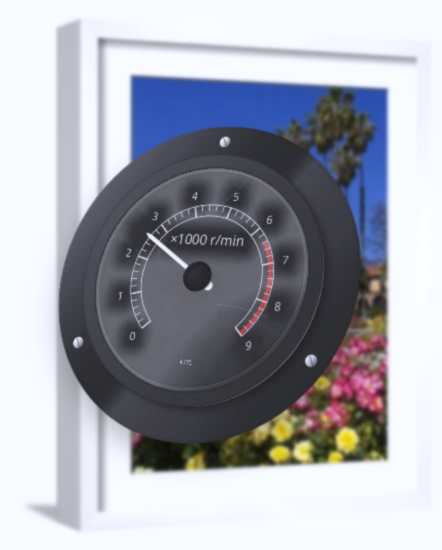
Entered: 2600; rpm
